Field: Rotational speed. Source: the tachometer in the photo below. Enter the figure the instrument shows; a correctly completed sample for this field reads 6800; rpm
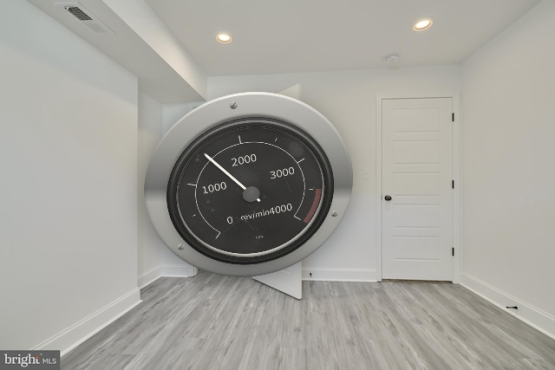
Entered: 1500; rpm
